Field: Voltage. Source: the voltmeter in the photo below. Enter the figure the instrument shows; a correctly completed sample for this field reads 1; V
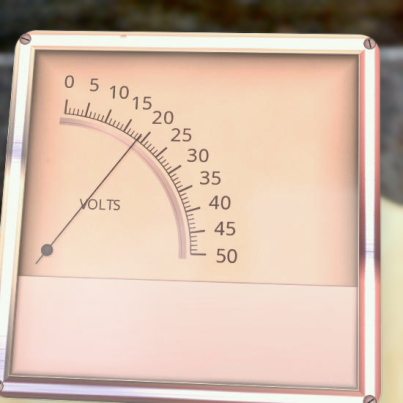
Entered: 19; V
